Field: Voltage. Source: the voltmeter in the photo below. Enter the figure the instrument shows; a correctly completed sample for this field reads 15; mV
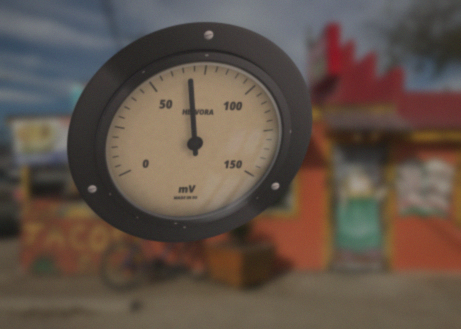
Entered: 67.5; mV
